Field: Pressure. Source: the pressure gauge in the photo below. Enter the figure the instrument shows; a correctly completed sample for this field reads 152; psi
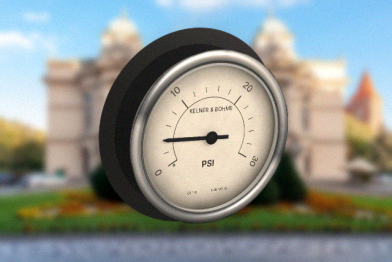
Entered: 4; psi
